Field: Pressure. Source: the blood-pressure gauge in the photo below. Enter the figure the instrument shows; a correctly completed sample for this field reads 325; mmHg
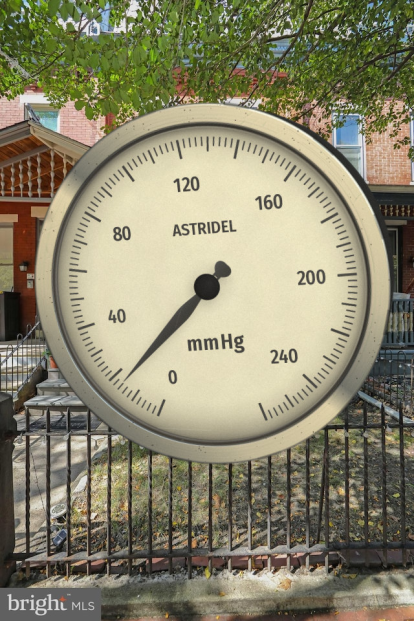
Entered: 16; mmHg
